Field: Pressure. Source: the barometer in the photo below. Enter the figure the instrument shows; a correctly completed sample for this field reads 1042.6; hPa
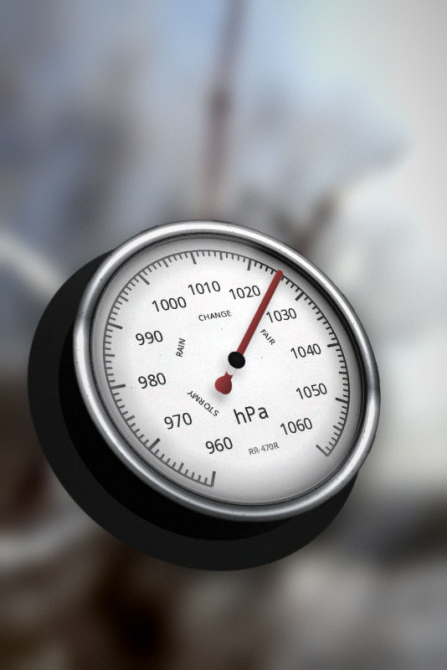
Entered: 1025; hPa
